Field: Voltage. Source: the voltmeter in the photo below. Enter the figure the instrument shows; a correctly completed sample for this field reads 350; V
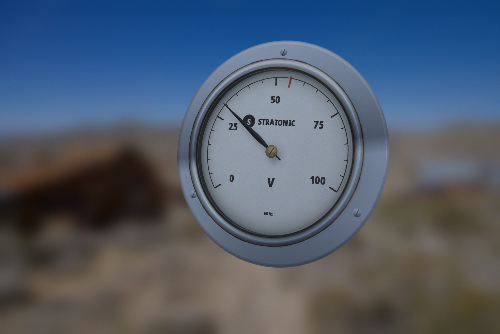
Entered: 30; V
